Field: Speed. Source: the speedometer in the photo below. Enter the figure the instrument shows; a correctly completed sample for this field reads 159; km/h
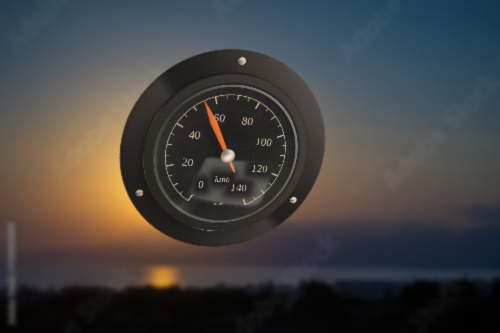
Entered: 55; km/h
